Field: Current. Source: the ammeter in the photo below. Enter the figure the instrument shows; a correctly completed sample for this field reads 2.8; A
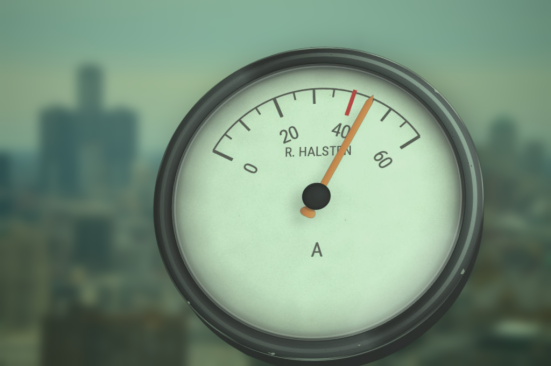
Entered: 45; A
